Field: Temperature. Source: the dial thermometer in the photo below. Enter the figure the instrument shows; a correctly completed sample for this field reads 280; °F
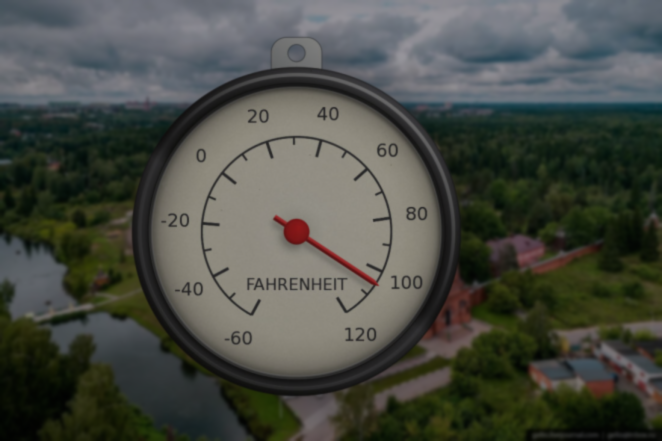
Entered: 105; °F
